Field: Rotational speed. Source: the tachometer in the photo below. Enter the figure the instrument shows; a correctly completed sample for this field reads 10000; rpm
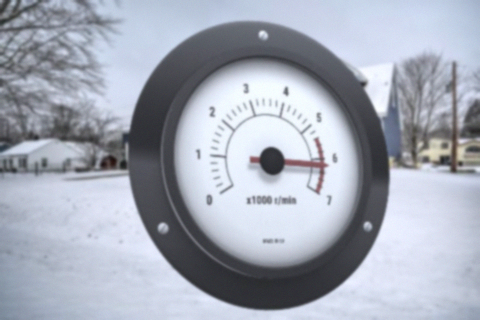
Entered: 6200; rpm
